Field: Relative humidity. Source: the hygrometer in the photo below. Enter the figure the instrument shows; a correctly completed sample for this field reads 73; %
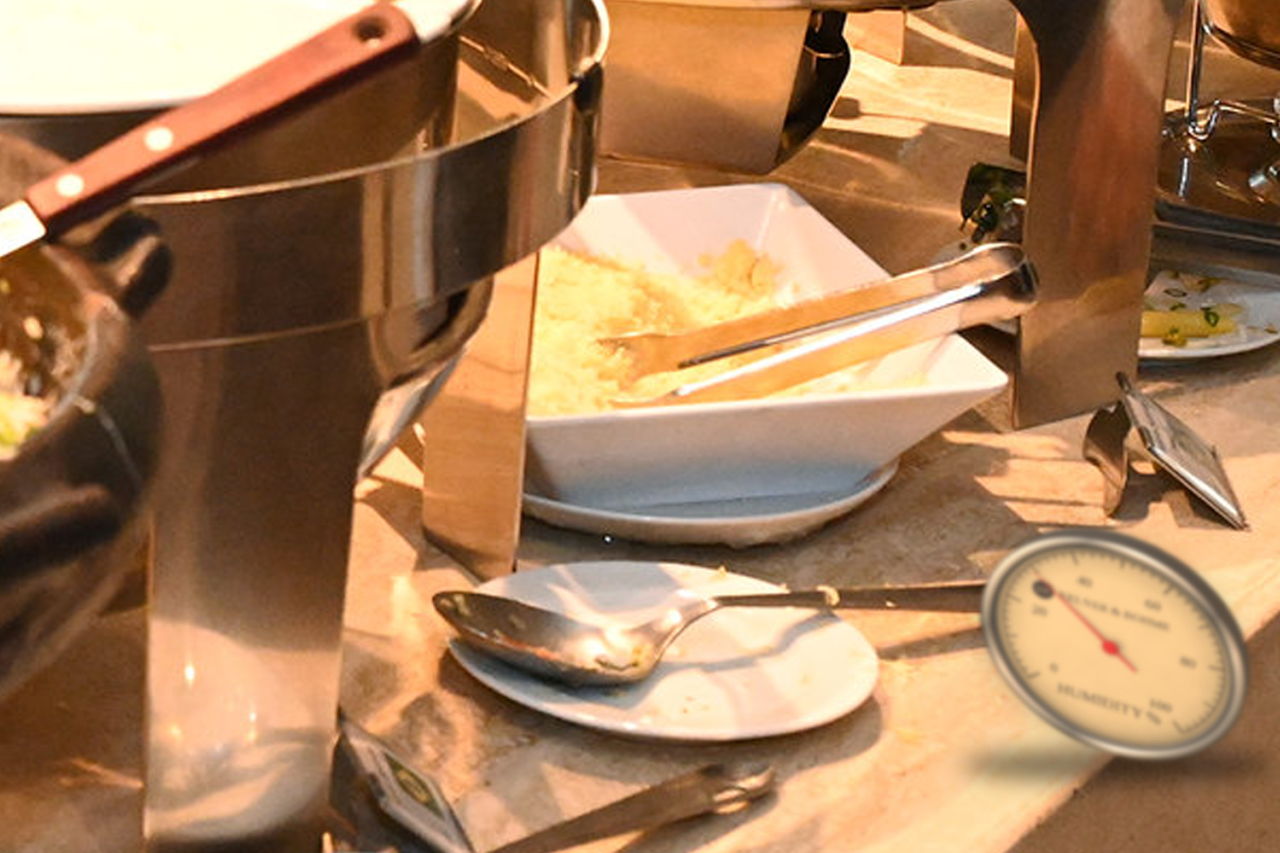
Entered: 30; %
